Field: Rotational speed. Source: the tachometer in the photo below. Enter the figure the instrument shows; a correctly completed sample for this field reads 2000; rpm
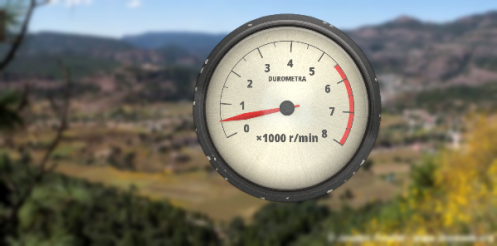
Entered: 500; rpm
